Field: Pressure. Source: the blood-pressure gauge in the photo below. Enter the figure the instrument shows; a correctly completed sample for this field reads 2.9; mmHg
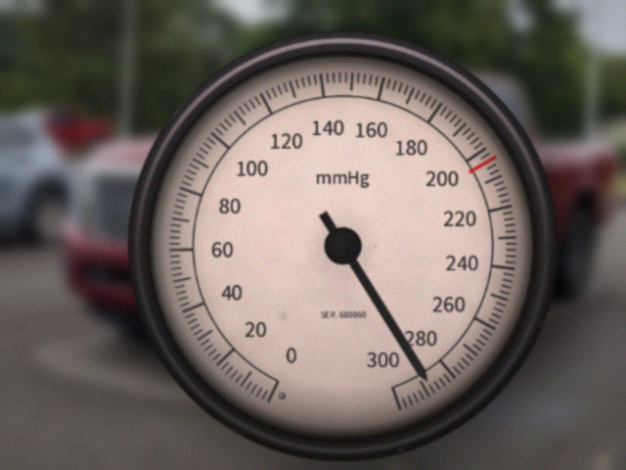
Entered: 288; mmHg
